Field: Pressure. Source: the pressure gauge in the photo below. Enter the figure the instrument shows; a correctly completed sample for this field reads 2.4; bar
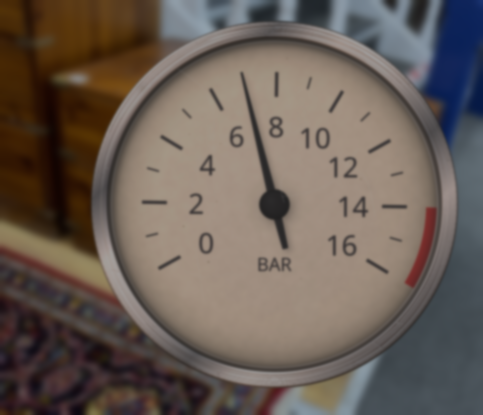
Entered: 7; bar
